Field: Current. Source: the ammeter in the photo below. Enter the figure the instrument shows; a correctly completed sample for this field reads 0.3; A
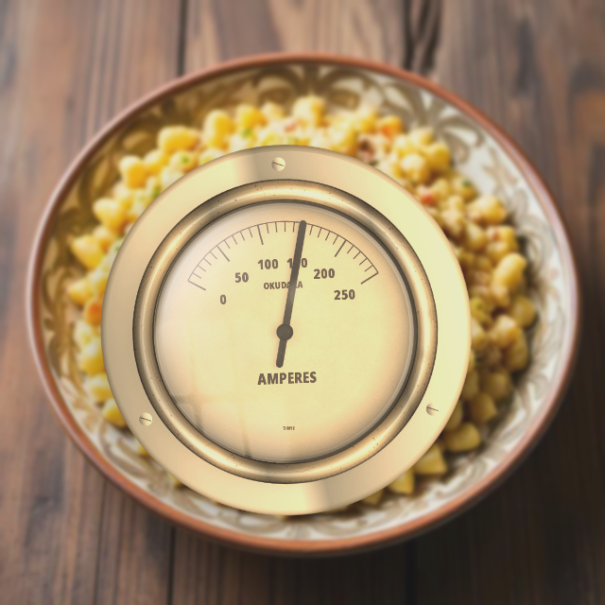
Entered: 150; A
